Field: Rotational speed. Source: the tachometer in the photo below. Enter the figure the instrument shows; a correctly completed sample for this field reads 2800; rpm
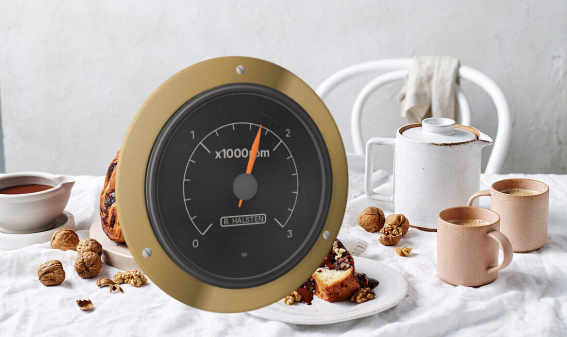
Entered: 1700; rpm
